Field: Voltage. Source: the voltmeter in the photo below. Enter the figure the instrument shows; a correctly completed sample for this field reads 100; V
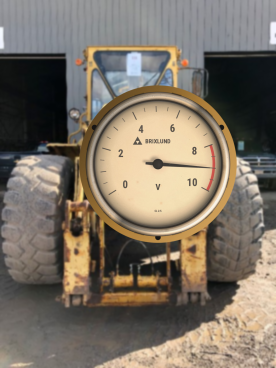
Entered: 9; V
